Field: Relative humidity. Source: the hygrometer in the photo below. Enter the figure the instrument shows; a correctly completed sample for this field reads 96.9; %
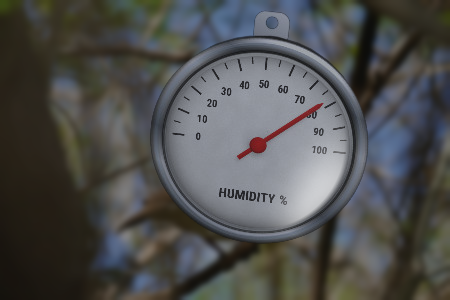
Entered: 77.5; %
